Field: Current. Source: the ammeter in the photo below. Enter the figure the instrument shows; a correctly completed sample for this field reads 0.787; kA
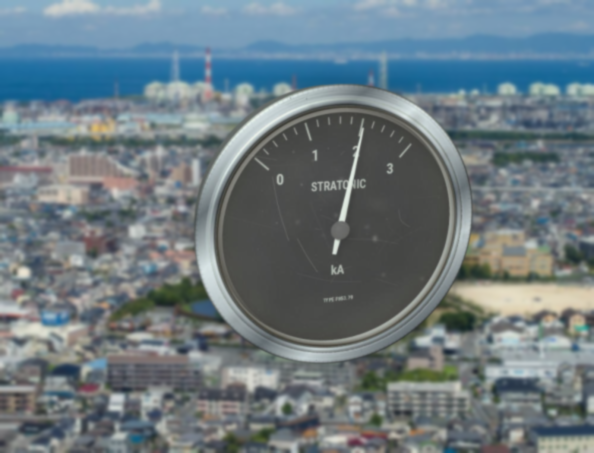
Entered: 2; kA
